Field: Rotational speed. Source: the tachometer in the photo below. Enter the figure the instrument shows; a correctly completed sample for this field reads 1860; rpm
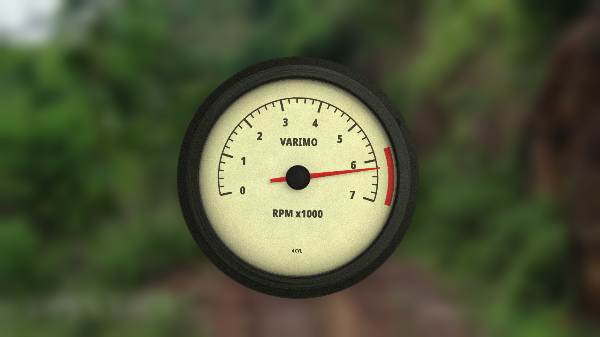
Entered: 6200; rpm
